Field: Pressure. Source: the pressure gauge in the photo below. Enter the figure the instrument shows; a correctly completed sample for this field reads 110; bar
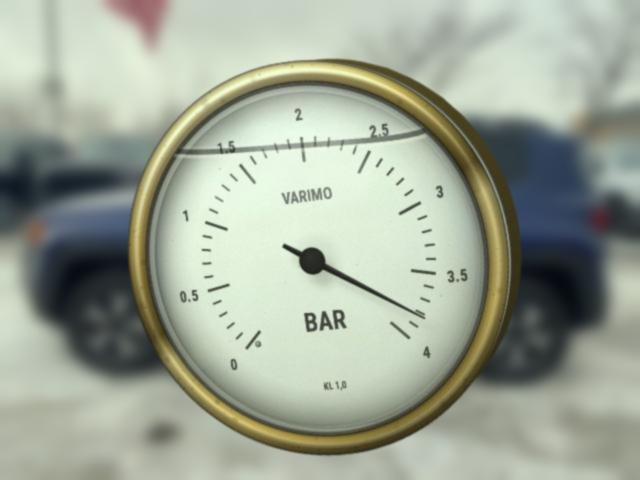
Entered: 3.8; bar
